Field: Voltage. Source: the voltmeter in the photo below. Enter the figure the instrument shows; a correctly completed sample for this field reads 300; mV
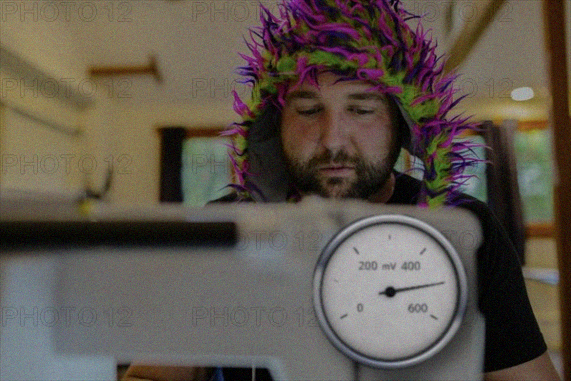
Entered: 500; mV
